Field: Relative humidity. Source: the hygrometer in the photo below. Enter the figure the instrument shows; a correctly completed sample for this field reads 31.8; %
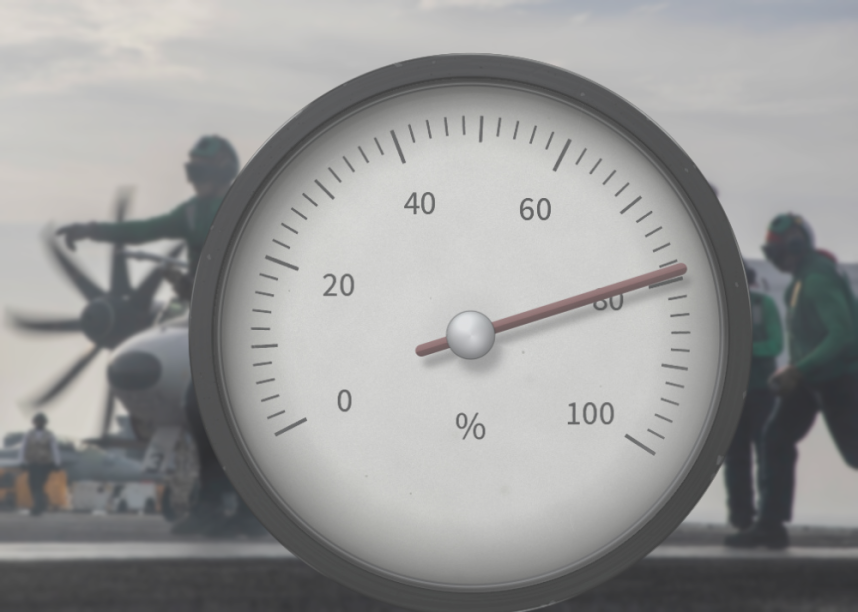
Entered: 79; %
